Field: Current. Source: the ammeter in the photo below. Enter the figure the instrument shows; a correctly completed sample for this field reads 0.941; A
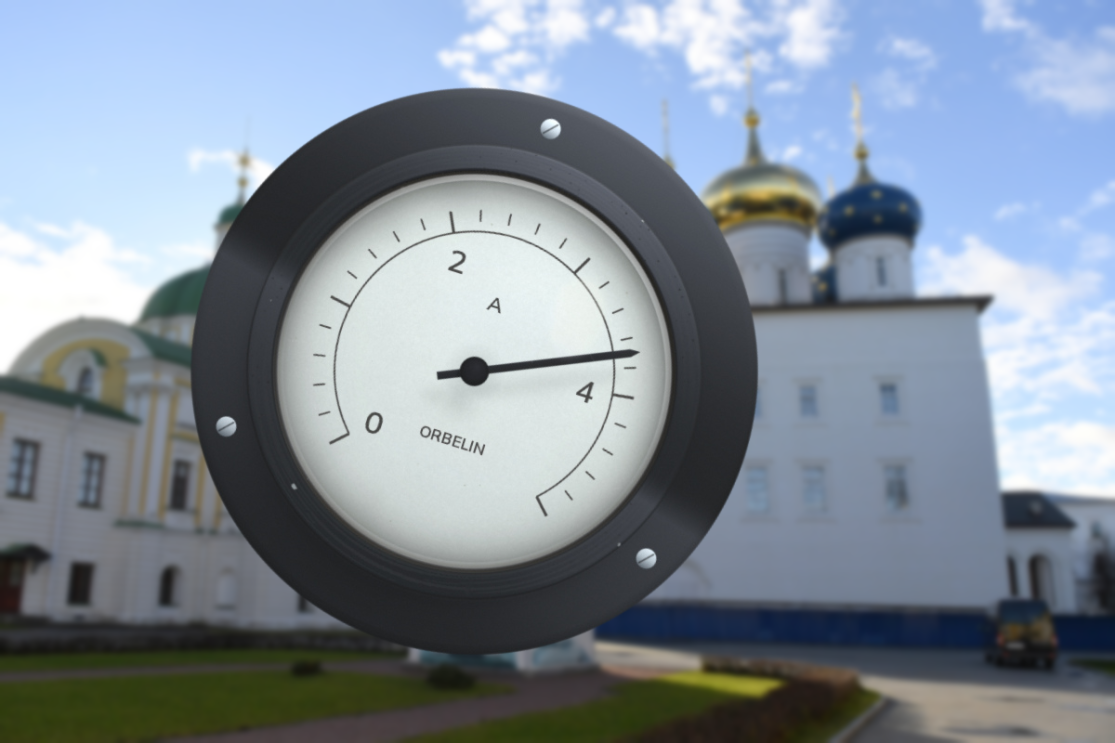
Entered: 3.7; A
